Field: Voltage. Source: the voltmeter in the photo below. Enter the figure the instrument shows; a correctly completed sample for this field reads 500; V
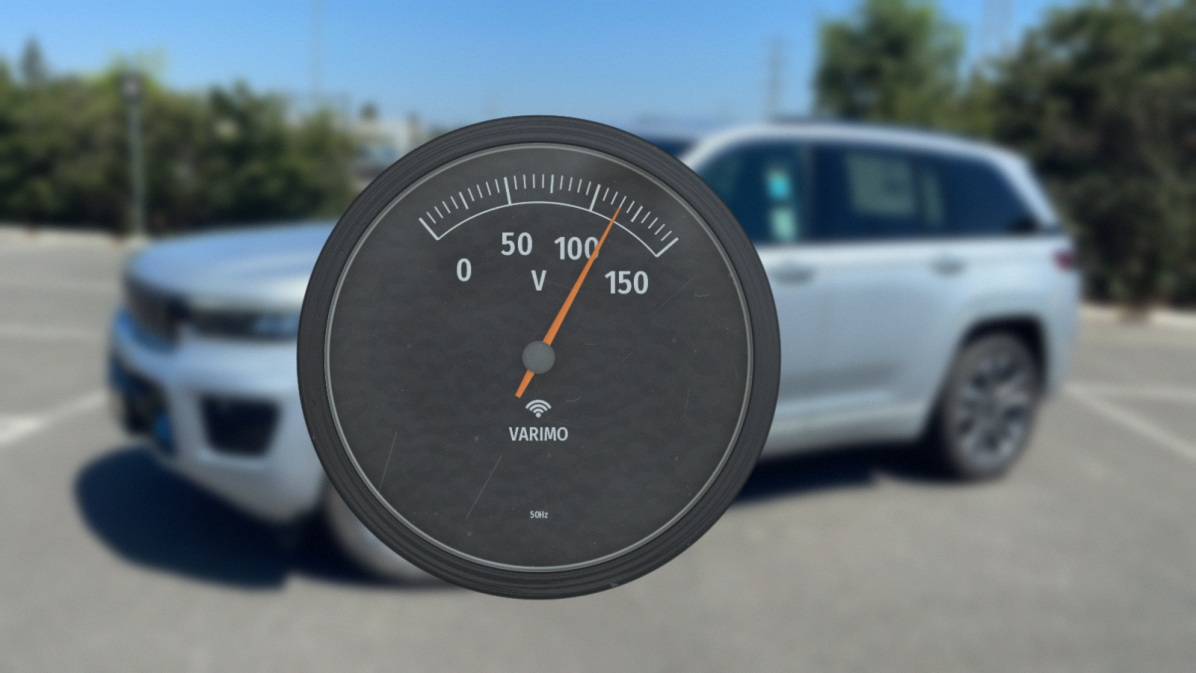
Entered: 115; V
